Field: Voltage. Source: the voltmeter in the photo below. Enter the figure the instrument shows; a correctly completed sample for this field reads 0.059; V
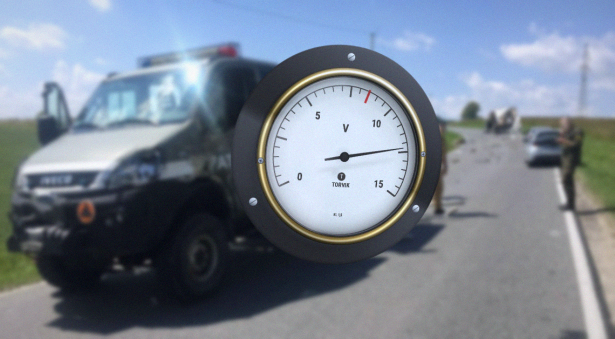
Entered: 12.25; V
